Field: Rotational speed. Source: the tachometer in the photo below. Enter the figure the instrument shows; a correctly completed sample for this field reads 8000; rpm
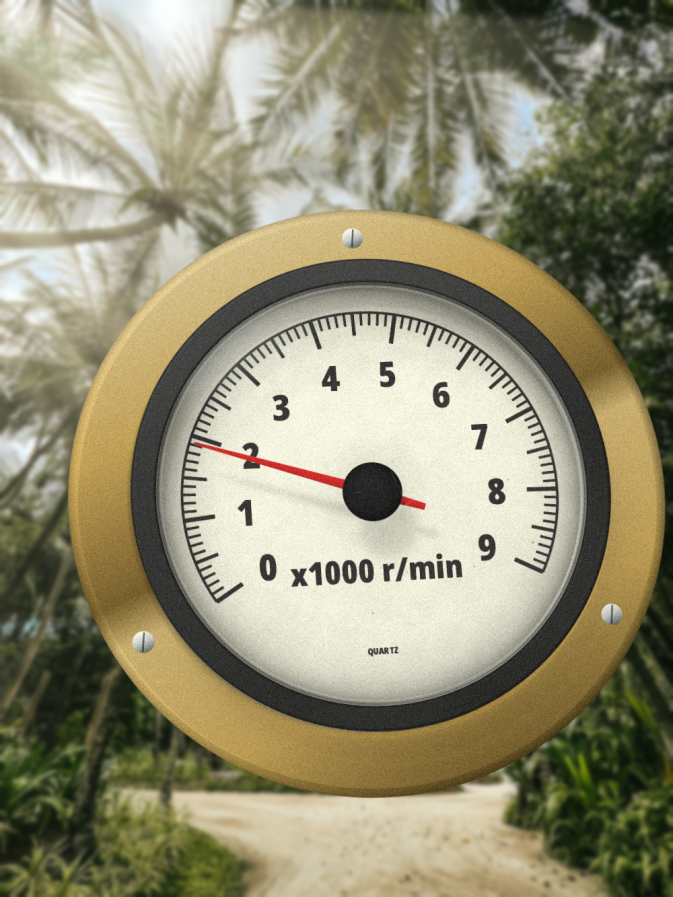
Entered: 1900; rpm
